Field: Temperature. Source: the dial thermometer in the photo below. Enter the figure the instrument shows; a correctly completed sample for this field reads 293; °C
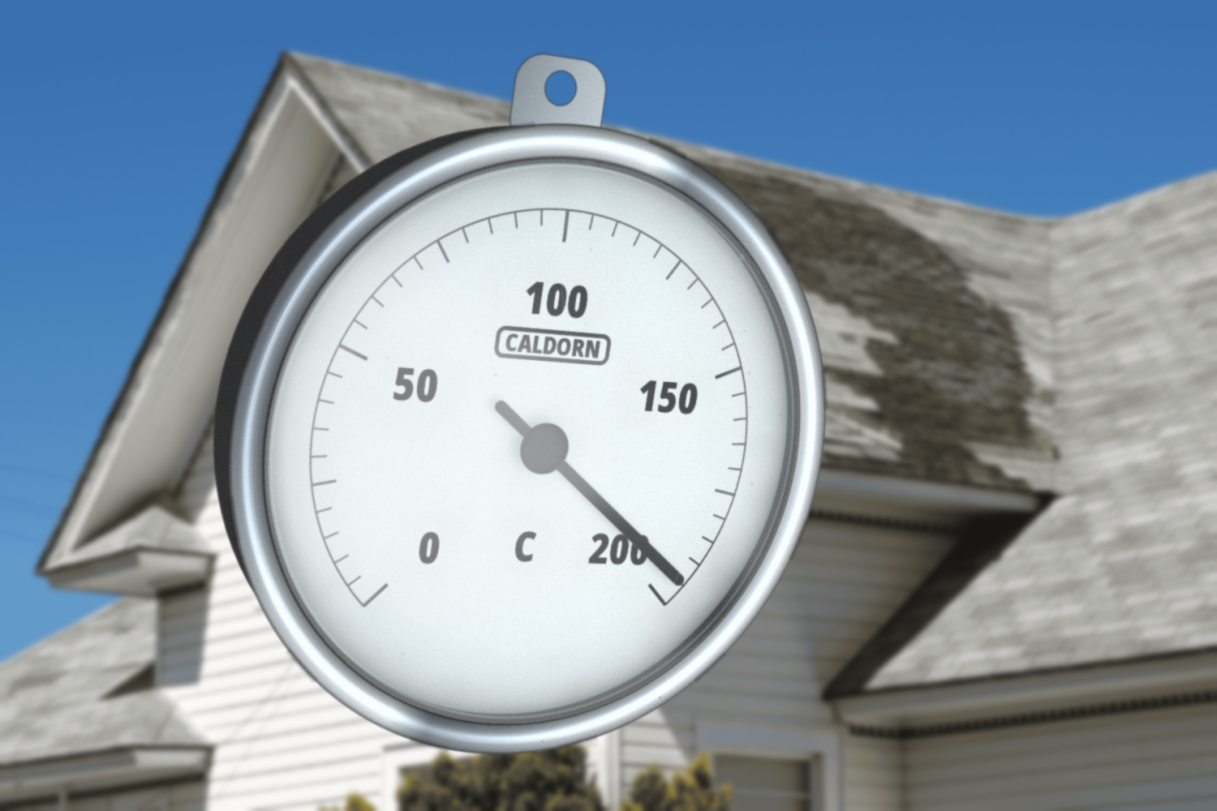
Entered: 195; °C
